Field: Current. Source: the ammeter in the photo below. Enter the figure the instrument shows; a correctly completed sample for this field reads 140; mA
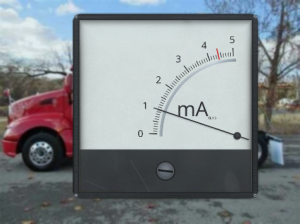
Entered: 1; mA
